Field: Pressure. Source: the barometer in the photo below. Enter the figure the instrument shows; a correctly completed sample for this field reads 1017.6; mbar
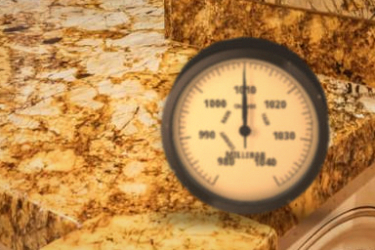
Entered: 1010; mbar
